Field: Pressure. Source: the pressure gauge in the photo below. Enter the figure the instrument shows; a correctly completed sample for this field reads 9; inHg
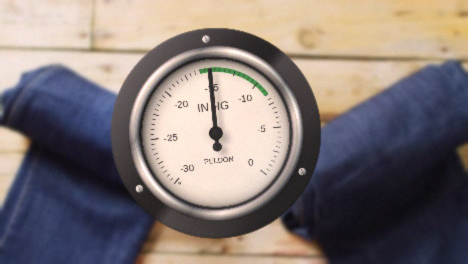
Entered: -15; inHg
